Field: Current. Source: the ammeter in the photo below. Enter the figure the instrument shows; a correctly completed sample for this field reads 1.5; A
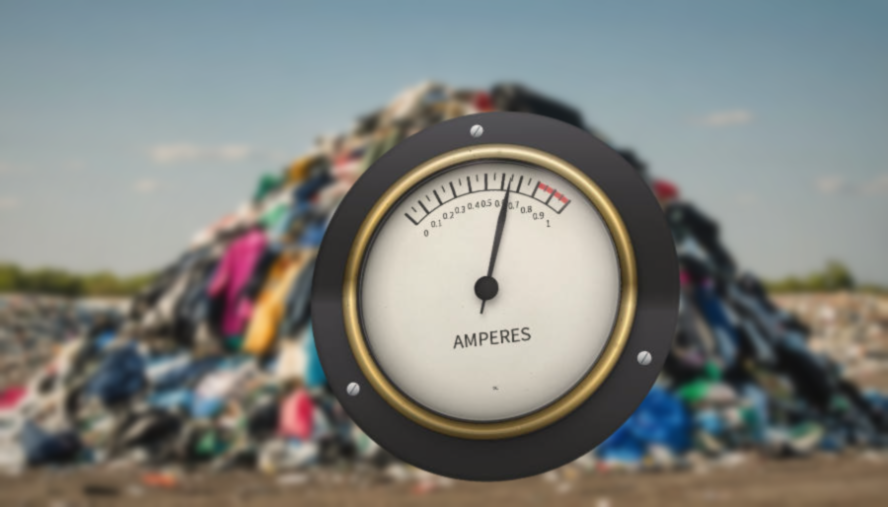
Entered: 0.65; A
